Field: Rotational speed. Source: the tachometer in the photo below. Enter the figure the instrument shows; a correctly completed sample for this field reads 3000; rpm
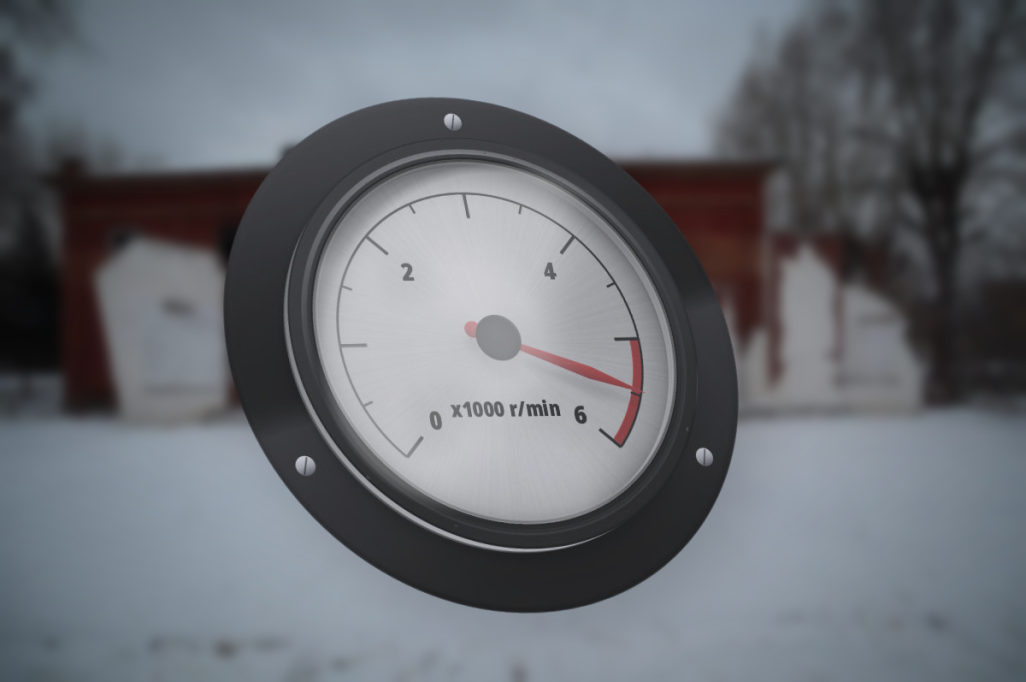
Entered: 5500; rpm
